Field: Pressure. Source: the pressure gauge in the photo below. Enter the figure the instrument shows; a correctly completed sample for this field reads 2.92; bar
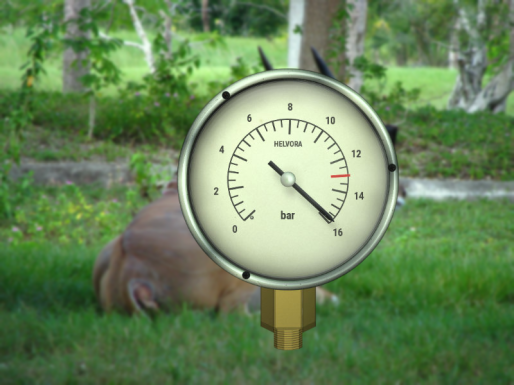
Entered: 15.75; bar
